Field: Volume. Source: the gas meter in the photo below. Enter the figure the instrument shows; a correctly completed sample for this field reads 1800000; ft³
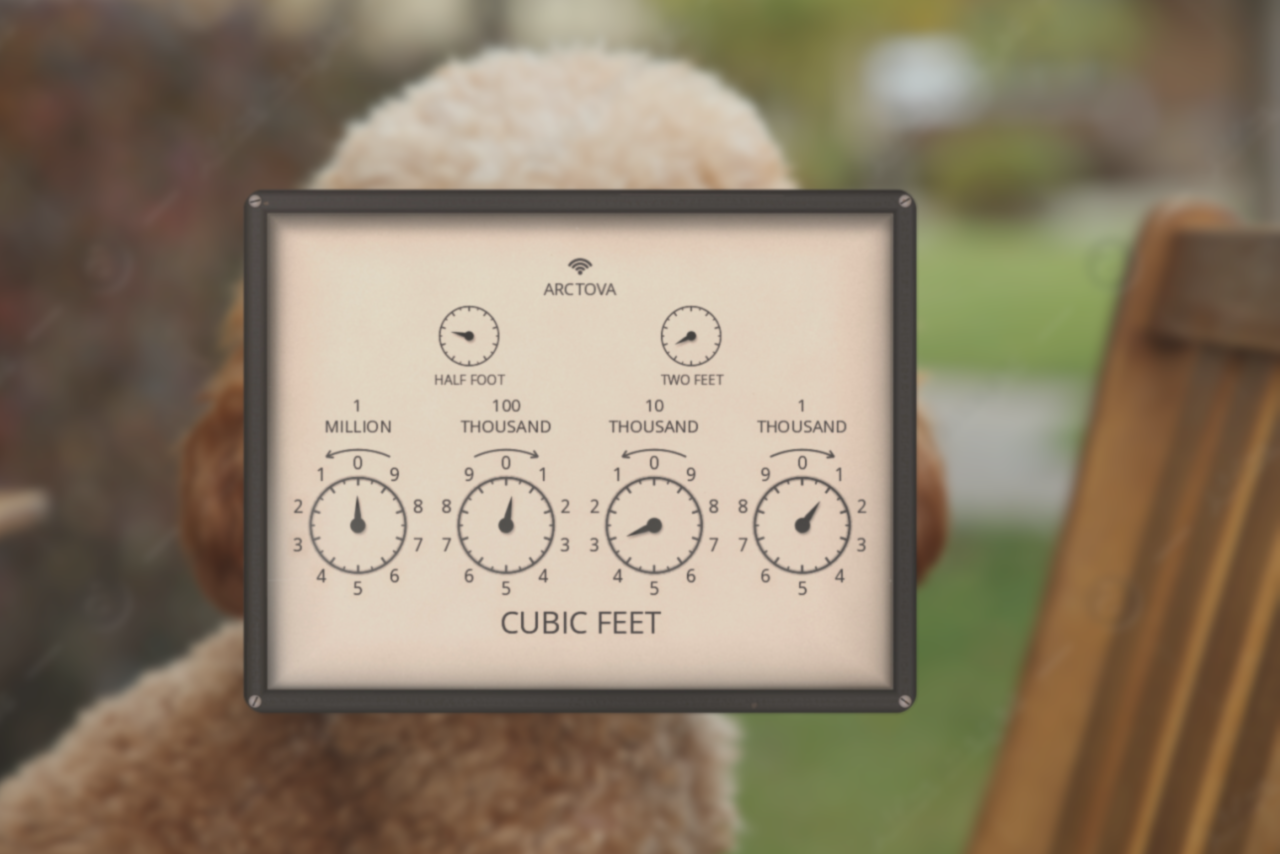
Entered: 3100; ft³
